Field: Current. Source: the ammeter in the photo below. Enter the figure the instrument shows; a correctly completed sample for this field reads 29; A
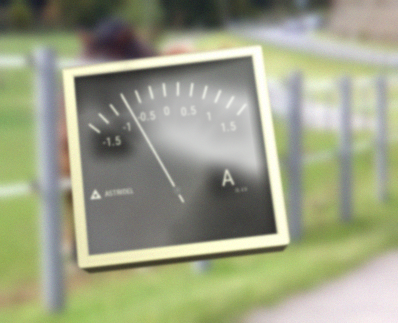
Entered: -0.75; A
